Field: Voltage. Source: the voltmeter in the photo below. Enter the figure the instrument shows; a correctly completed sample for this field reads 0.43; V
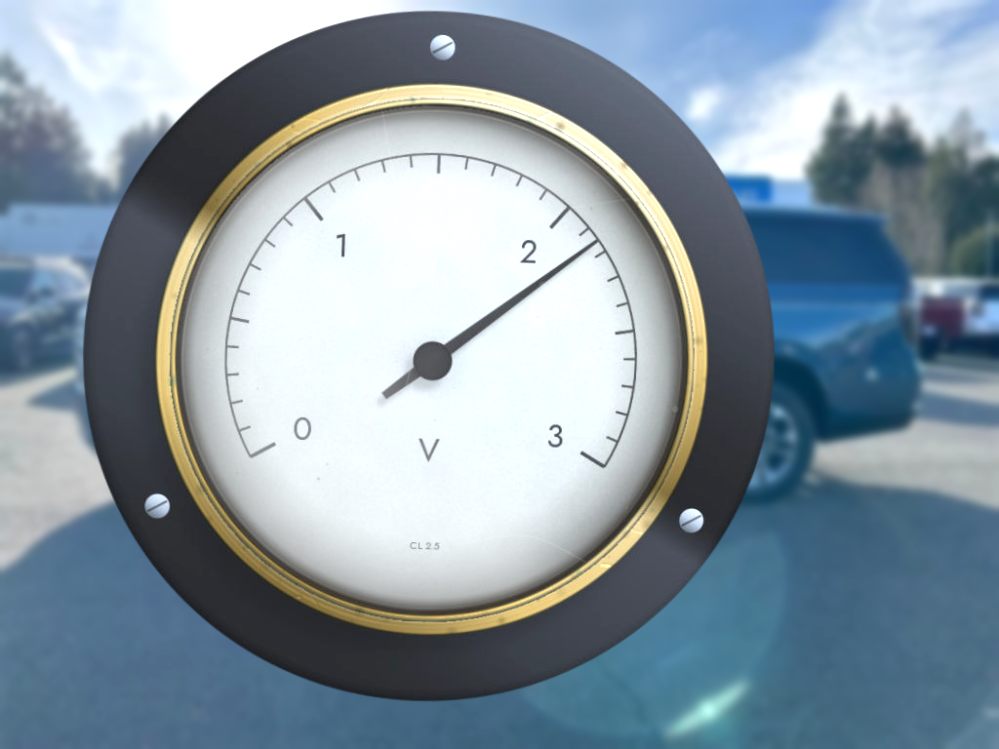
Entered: 2.15; V
